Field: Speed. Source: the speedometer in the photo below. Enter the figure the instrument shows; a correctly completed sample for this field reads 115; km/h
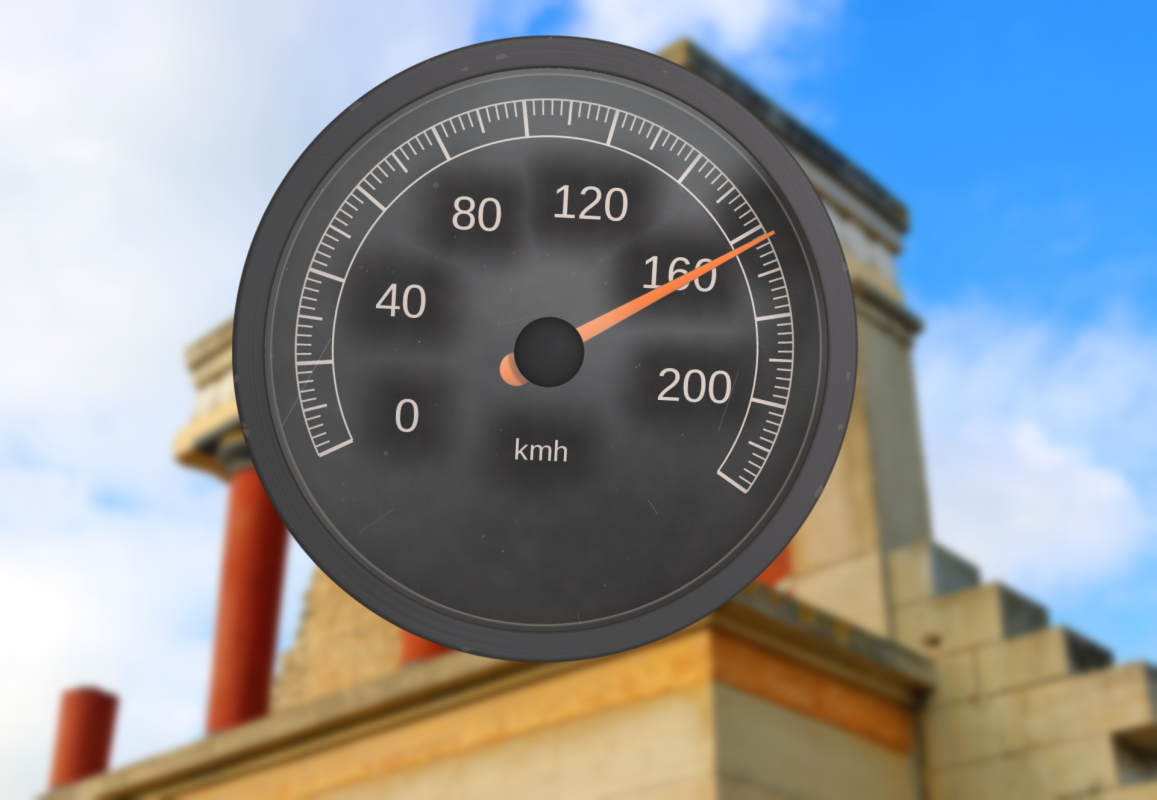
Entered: 162; km/h
